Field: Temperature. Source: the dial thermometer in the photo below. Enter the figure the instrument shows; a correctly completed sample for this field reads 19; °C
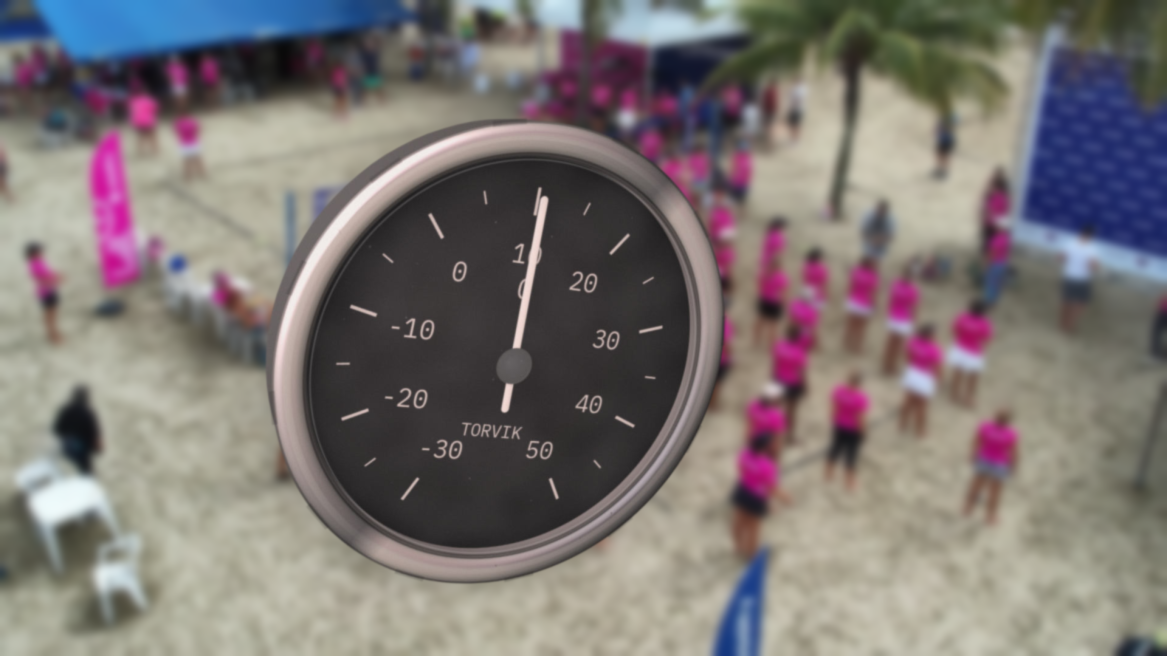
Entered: 10; °C
